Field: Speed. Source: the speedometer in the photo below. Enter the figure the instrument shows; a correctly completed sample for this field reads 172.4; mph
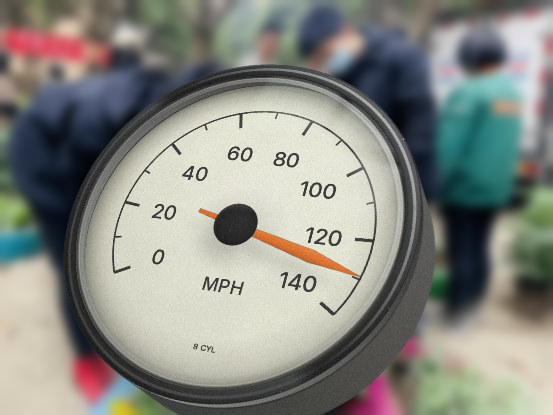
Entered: 130; mph
